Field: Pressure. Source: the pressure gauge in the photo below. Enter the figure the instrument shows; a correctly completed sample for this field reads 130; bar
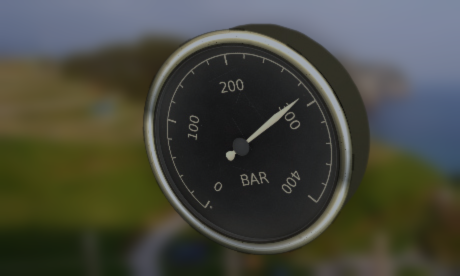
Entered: 290; bar
